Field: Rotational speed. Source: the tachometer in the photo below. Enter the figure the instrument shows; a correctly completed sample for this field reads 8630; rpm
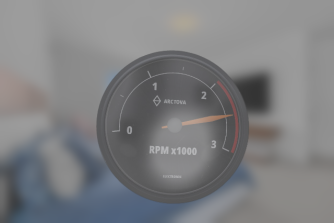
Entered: 2500; rpm
